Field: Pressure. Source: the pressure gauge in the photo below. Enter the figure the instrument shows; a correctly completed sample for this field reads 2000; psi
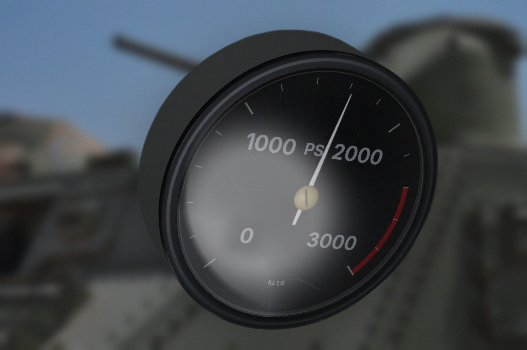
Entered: 1600; psi
